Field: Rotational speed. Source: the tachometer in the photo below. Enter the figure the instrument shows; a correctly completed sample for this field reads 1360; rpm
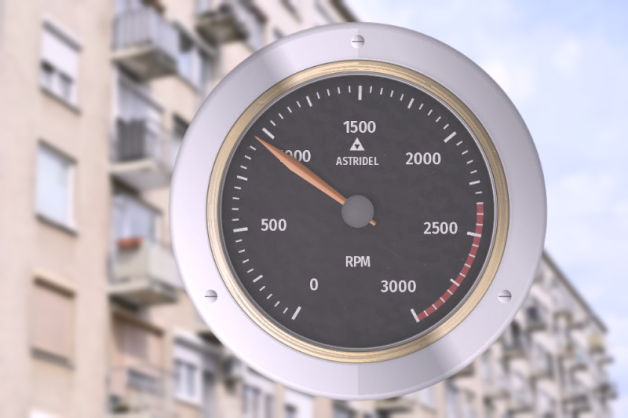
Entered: 950; rpm
